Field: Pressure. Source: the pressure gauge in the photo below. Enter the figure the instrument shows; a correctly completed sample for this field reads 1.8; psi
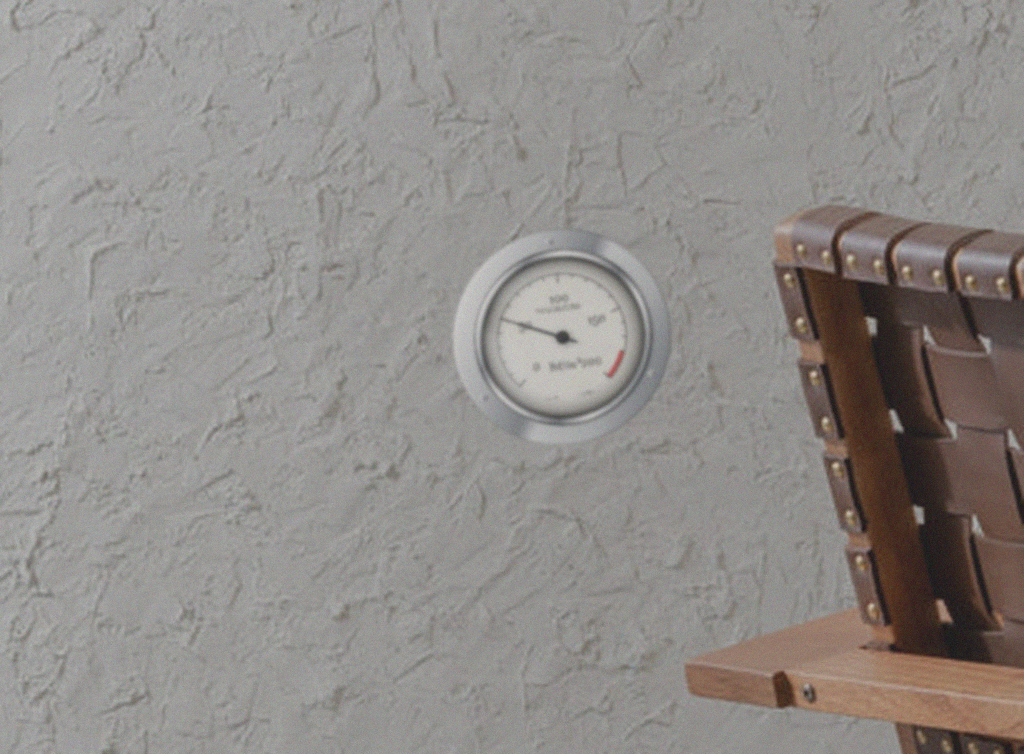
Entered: 50; psi
